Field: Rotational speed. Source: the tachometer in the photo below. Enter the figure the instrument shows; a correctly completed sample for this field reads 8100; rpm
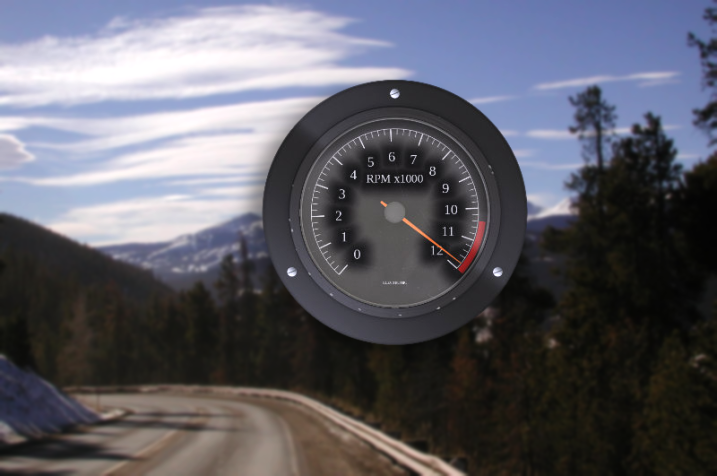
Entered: 11800; rpm
